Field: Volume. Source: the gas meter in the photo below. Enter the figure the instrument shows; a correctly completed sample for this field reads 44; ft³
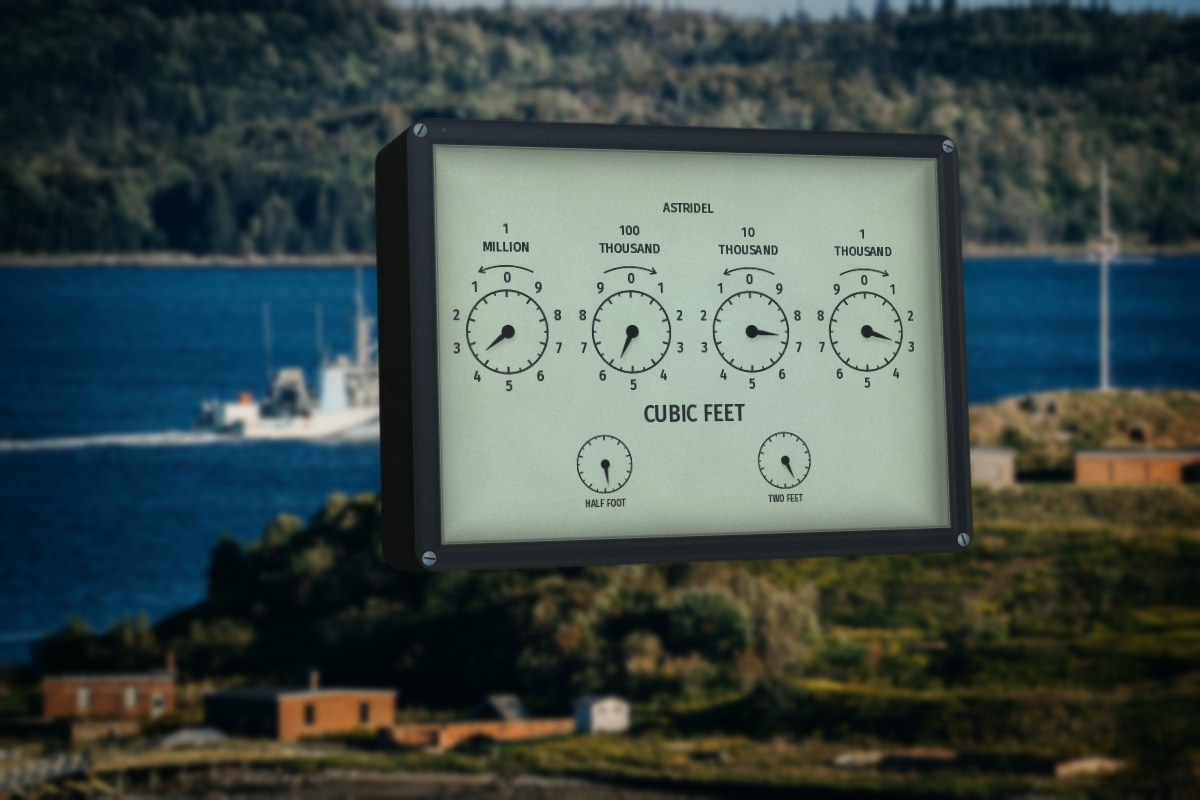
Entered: 357300; ft³
